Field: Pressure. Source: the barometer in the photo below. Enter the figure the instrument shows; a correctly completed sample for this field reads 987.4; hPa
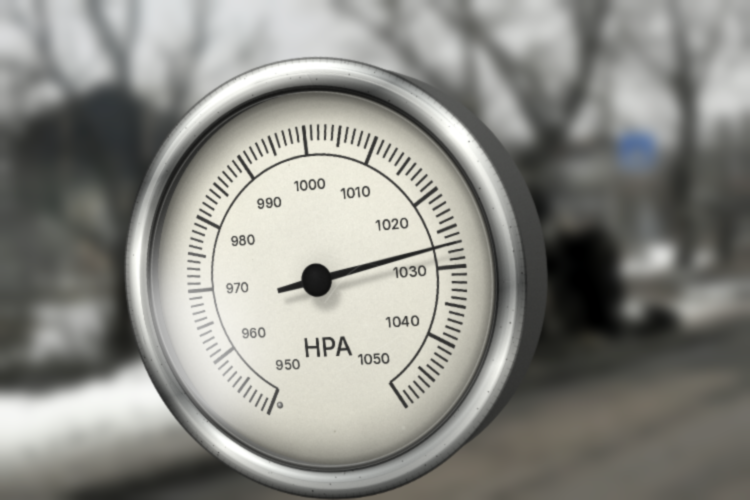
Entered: 1027; hPa
